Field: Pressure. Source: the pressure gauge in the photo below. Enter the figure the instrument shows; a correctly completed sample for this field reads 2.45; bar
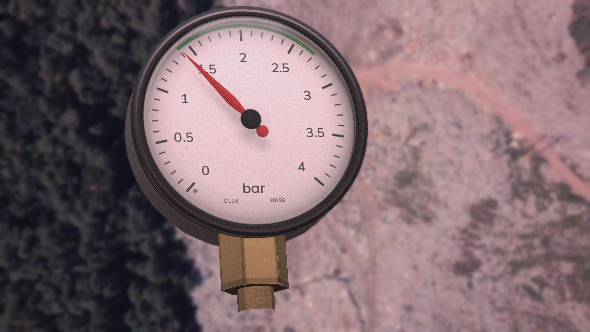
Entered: 1.4; bar
